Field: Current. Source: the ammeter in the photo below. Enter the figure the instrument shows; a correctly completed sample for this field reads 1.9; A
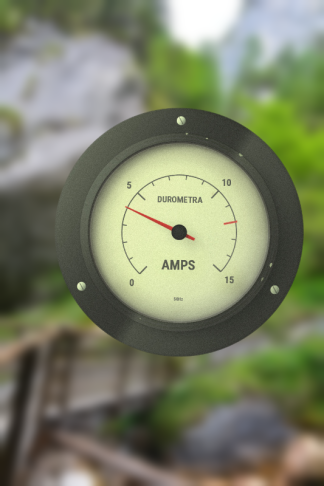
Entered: 4; A
